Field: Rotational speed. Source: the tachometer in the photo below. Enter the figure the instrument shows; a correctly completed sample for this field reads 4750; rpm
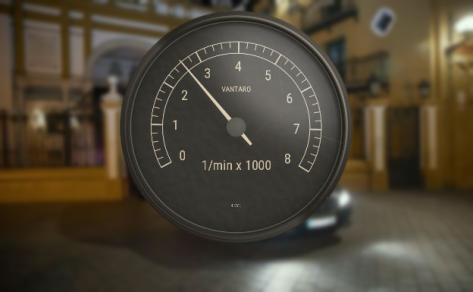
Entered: 2600; rpm
